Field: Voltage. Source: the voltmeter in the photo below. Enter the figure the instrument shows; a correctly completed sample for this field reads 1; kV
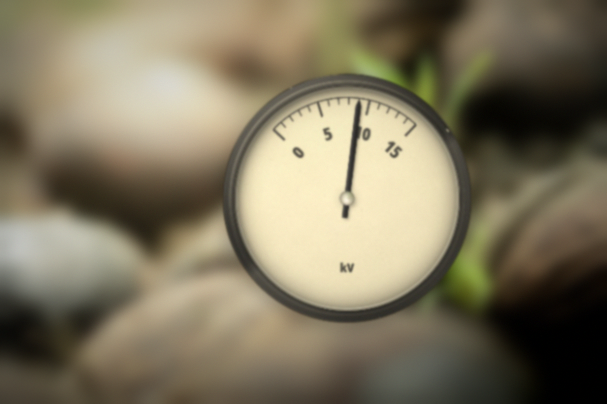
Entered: 9; kV
